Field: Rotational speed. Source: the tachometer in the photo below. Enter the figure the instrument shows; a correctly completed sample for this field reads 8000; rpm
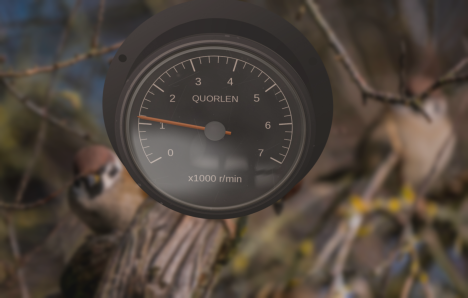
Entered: 1200; rpm
